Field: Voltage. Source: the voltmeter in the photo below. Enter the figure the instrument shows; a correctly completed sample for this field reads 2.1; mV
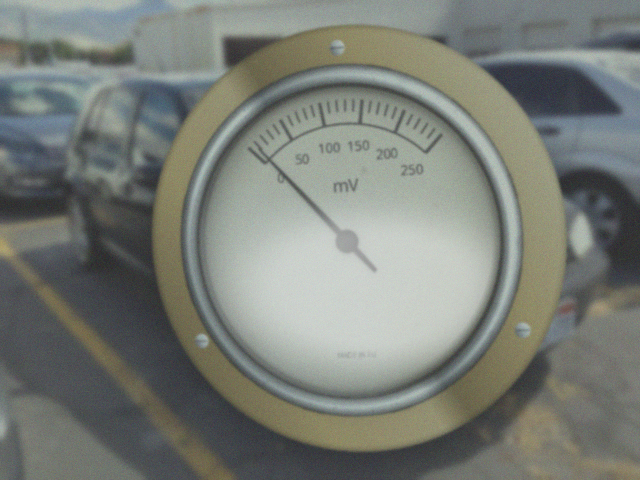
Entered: 10; mV
